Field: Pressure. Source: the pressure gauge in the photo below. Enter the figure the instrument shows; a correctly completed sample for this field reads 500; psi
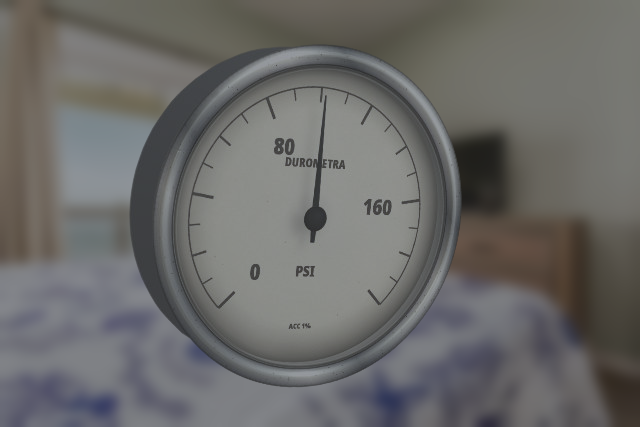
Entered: 100; psi
